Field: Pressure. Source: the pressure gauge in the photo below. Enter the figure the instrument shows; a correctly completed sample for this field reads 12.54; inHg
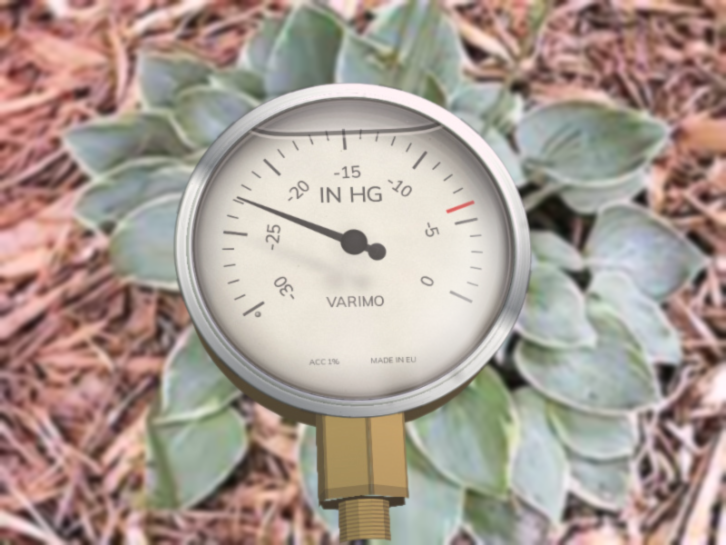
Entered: -23; inHg
